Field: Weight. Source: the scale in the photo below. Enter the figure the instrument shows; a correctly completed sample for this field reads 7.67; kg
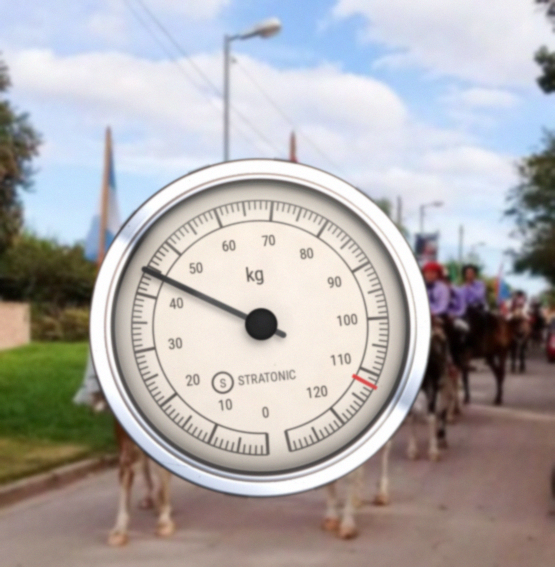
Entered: 44; kg
